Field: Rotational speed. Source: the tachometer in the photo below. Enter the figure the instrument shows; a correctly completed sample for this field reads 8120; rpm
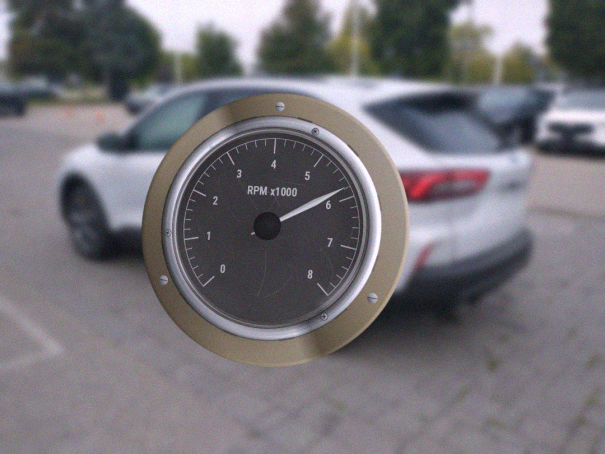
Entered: 5800; rpm
